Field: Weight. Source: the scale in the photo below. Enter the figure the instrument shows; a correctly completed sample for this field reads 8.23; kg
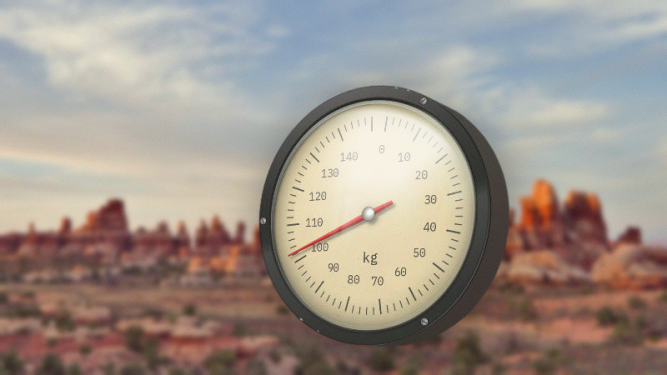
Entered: 102; kg
